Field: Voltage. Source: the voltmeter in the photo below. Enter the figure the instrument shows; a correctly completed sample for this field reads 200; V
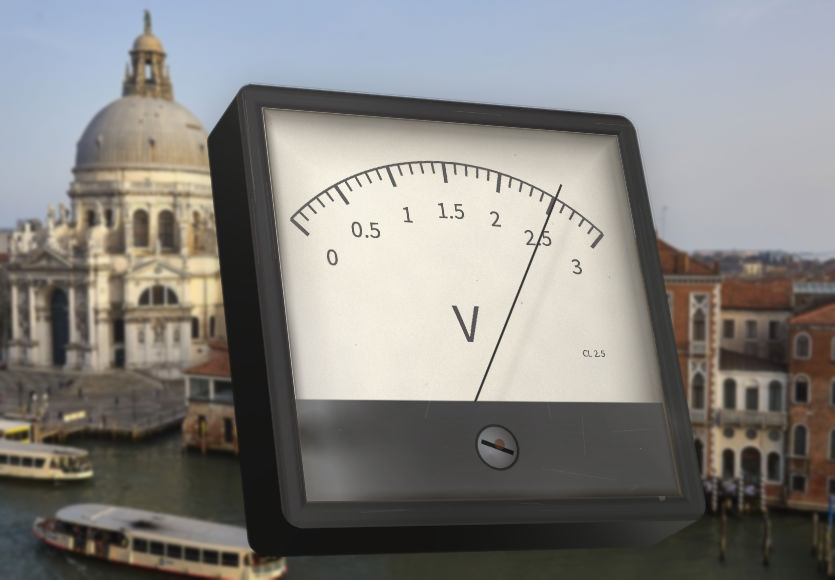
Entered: 2.5; V
